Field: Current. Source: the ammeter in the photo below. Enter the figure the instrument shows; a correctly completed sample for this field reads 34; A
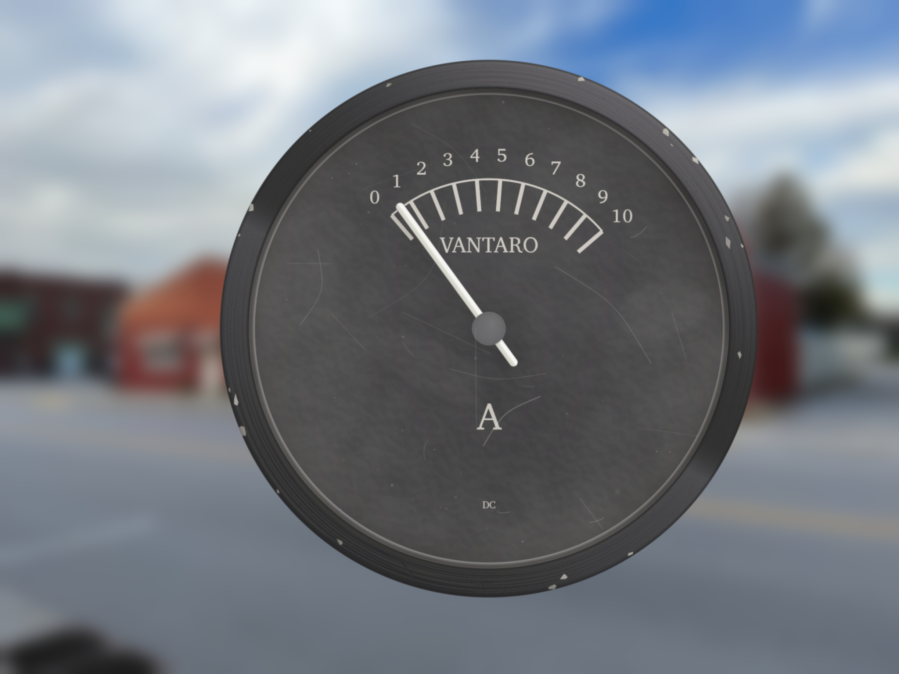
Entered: 0.5; A
